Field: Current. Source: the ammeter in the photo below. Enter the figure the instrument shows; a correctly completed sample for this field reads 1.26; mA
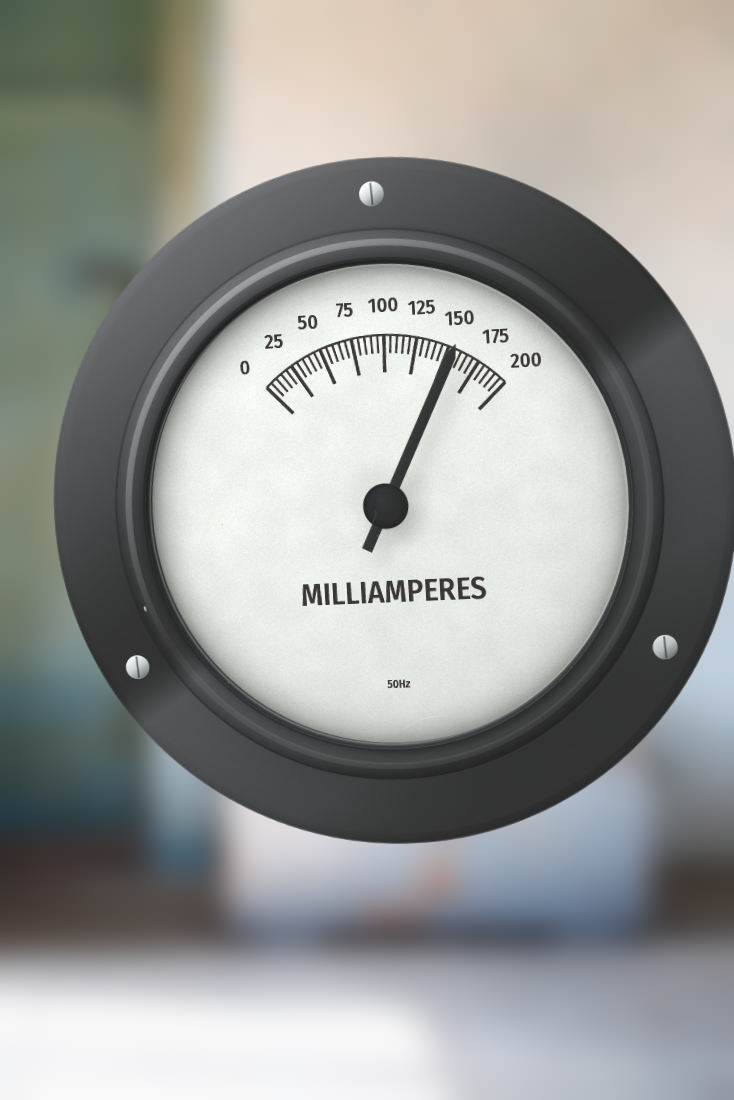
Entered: 155; mA
